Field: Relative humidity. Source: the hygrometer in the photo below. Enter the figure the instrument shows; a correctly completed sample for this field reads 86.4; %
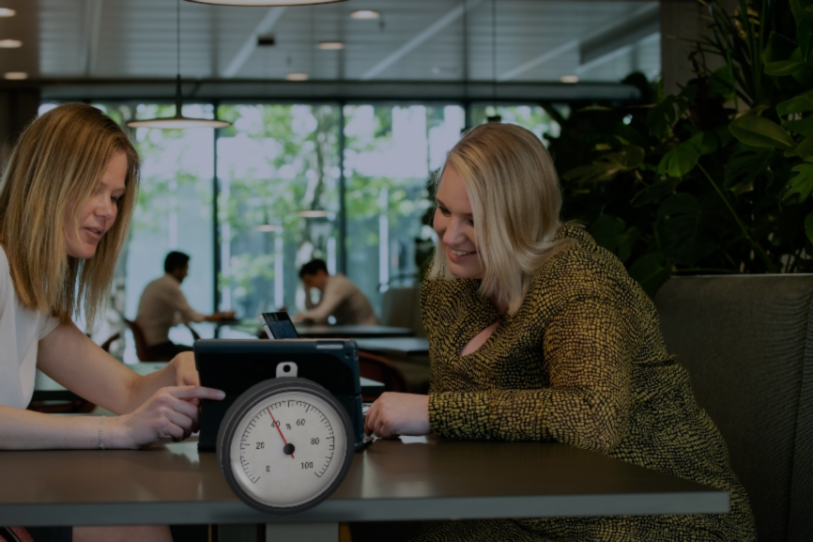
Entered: 40; %
